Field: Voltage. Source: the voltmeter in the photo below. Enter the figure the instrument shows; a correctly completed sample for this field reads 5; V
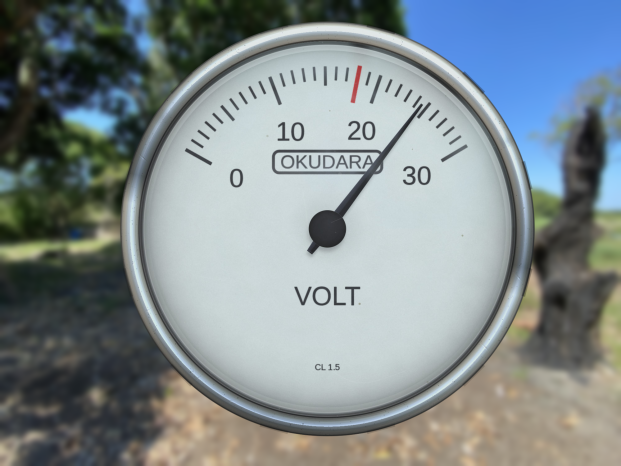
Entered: 24.5; V
